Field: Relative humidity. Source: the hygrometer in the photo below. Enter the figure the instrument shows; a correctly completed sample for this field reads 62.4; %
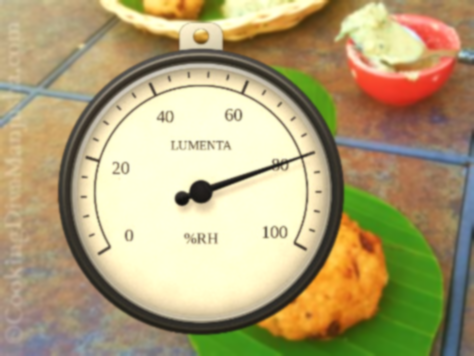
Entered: 80; %
